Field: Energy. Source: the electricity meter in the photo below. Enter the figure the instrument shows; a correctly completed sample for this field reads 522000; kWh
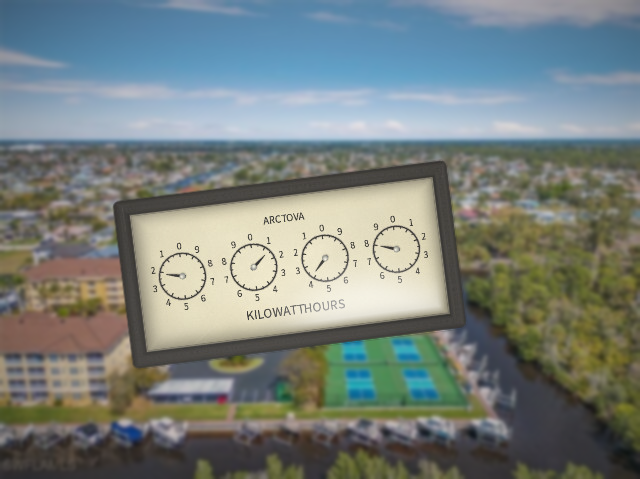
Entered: 2138; kWh
